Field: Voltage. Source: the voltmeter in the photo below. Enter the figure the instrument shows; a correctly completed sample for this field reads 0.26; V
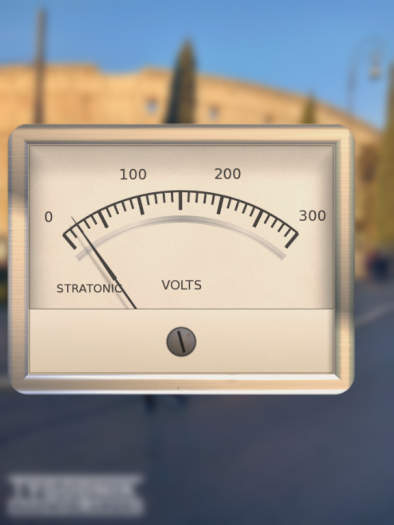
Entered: 20; V
